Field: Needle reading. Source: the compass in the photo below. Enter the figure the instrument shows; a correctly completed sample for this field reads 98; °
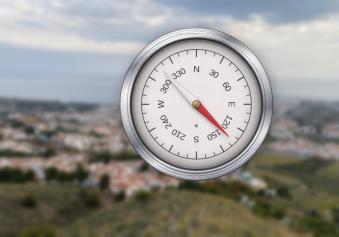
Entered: 135; °
